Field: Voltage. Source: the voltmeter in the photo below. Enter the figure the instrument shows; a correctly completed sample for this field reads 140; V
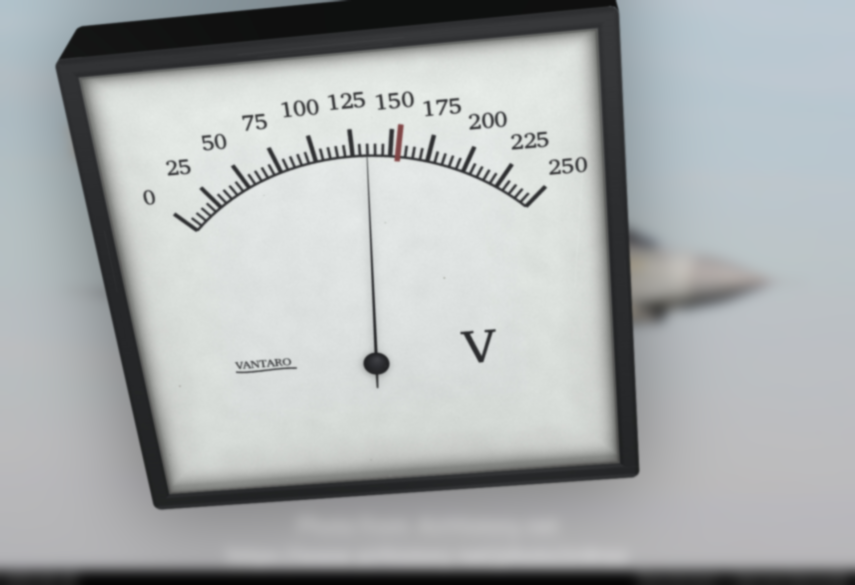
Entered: 135; V
